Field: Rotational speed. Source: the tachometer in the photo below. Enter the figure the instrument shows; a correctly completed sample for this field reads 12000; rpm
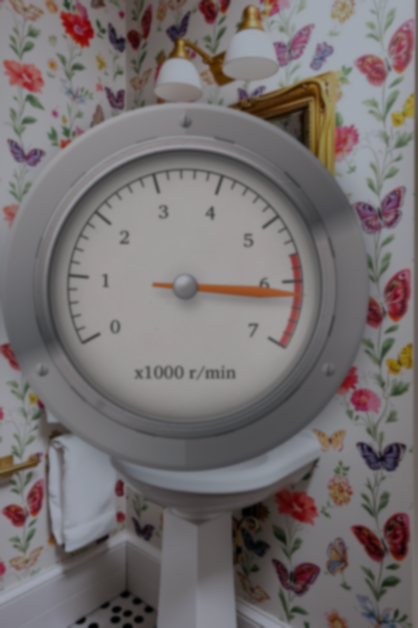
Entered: 6200; rpm
